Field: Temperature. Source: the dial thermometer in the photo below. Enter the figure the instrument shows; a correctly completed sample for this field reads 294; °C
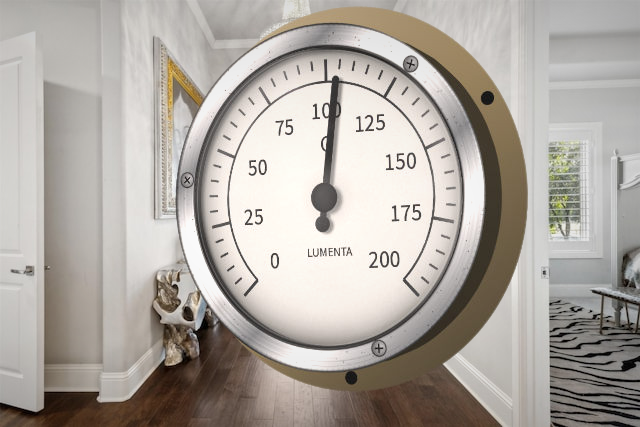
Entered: 105; °C
